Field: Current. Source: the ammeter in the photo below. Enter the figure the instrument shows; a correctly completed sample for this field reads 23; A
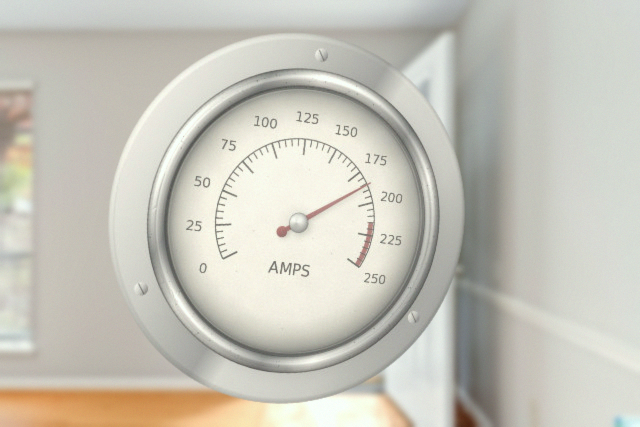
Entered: 185; A
